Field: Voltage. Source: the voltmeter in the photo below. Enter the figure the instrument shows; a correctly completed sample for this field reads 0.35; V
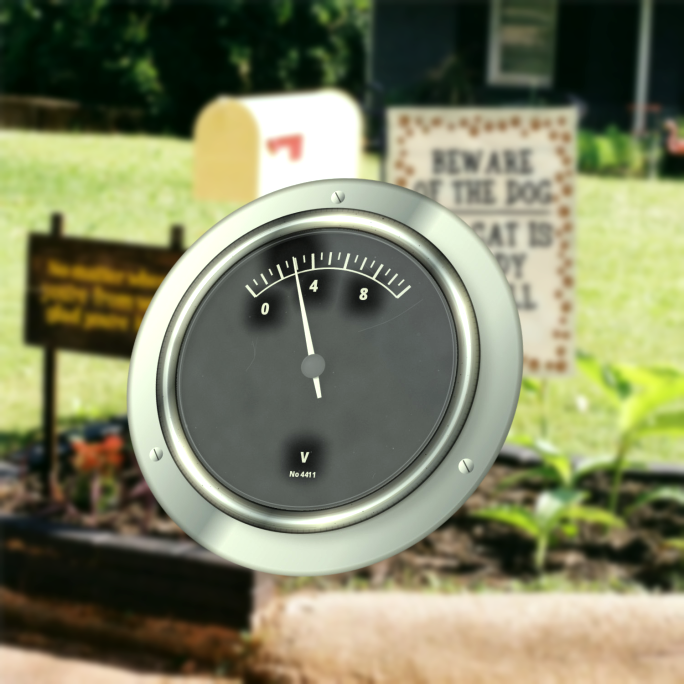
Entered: 3; V
